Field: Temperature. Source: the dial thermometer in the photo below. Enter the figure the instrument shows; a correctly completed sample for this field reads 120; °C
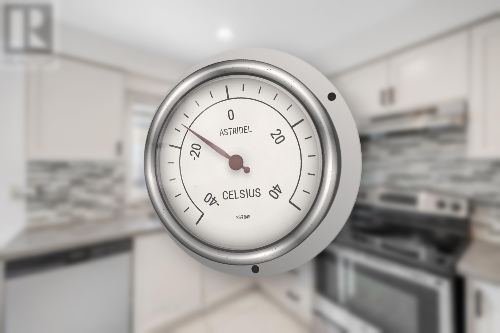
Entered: -14; °C
